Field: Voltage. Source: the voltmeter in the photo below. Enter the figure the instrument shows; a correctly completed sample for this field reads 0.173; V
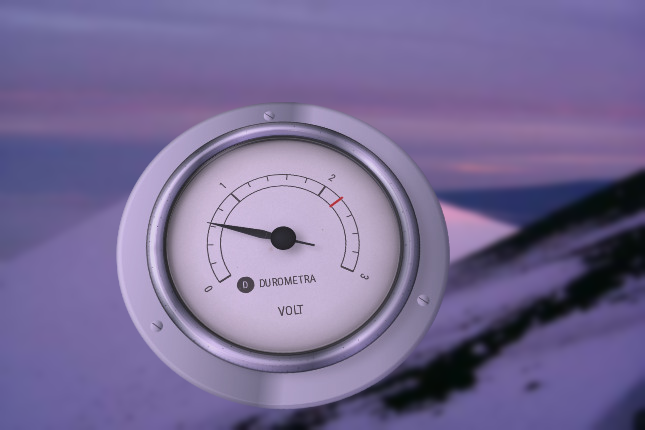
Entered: 0.6; V
